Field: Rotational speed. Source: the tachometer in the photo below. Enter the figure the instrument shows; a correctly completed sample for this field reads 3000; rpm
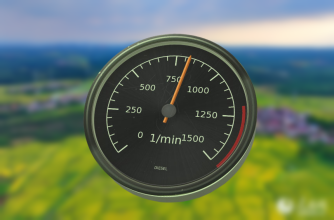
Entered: 825; rpm
